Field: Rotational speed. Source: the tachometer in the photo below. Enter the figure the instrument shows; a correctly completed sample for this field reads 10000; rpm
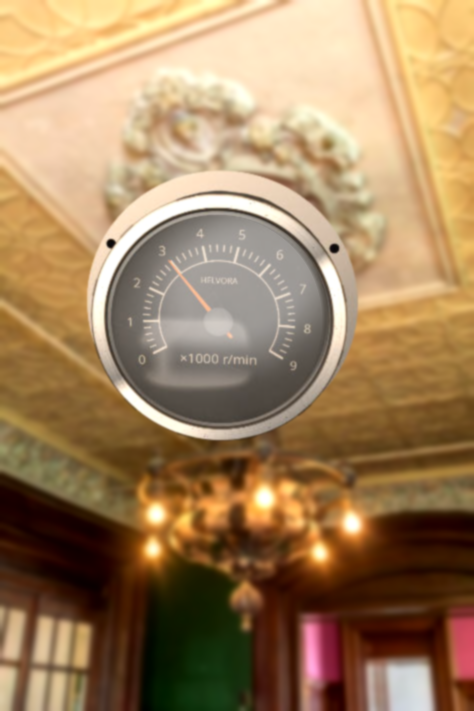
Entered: 3000; rpm
